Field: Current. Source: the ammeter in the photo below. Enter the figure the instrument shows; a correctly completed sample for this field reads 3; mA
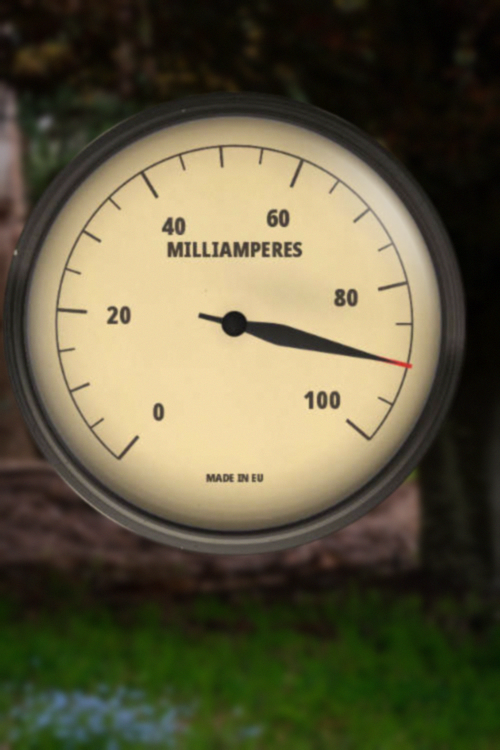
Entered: 90; mA
